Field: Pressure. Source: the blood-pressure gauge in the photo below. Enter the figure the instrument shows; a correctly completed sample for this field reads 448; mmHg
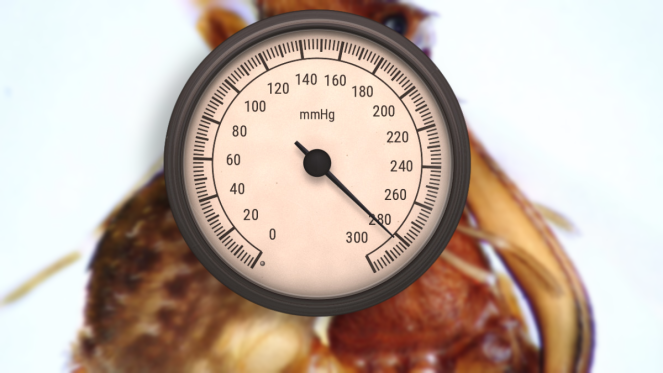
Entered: 282; mmHg
